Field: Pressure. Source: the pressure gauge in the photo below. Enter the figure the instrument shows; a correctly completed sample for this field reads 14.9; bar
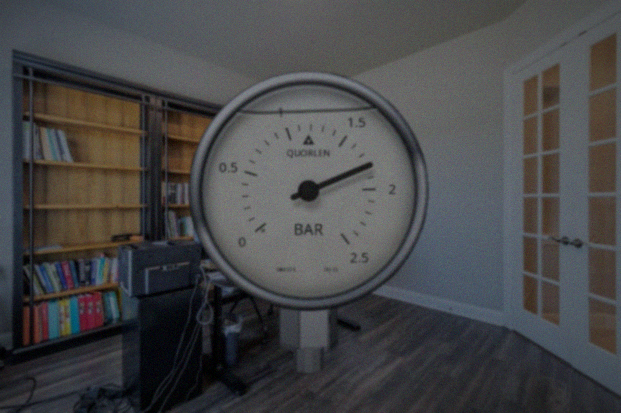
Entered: 1.8; bar
